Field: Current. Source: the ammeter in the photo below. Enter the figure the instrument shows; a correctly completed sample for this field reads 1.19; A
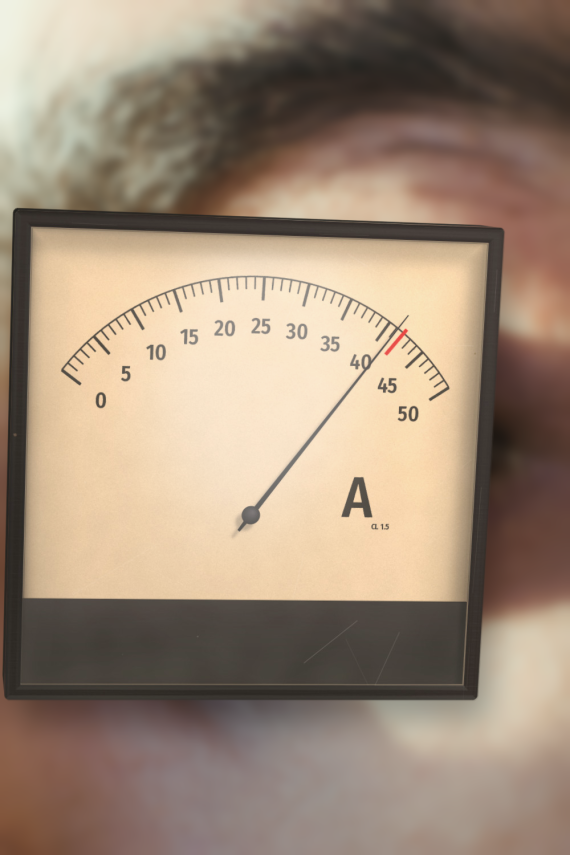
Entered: 41; A
